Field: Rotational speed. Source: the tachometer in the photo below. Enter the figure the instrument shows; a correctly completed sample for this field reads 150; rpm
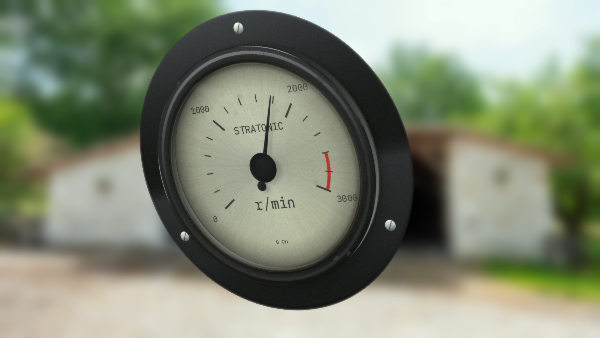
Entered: 1800; rpm
